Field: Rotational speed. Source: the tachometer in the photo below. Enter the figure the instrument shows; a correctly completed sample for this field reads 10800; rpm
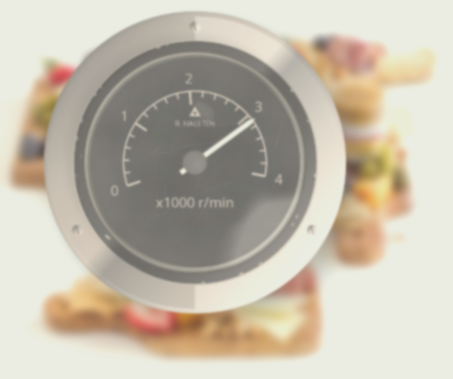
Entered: 3100; rpm
